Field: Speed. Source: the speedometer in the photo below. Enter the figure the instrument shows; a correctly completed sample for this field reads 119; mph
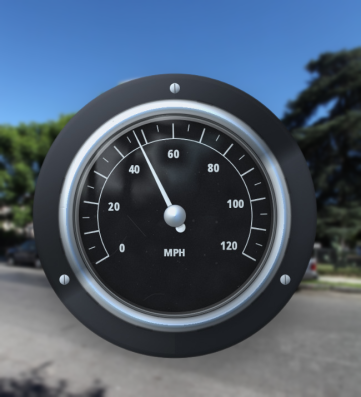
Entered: 47.5; mph
